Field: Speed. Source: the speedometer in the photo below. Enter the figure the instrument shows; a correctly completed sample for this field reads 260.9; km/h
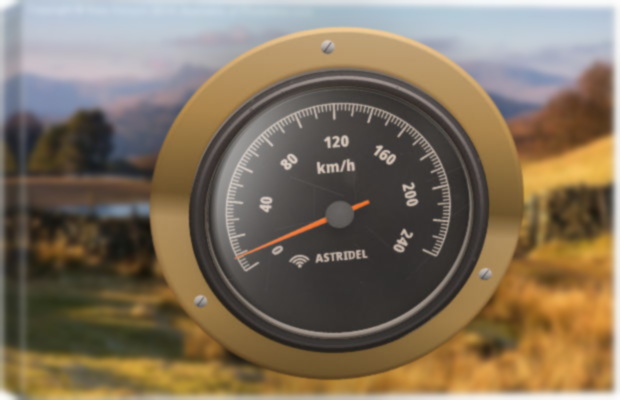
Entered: 10; km/h
